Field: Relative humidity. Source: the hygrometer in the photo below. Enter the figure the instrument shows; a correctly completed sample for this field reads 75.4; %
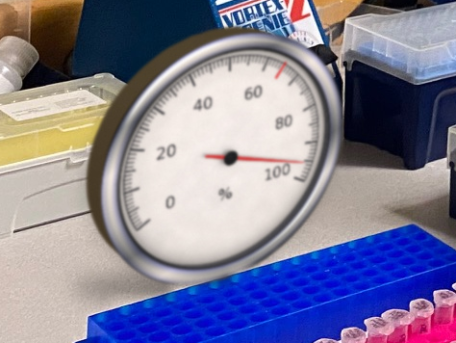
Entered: 95; %
